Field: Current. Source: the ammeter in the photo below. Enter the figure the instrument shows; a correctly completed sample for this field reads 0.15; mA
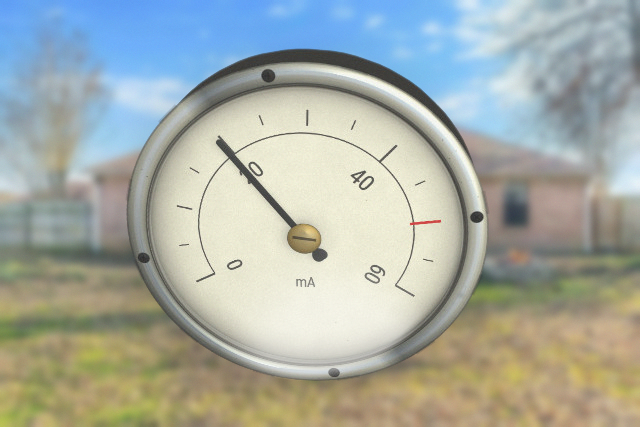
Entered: 20; mA
